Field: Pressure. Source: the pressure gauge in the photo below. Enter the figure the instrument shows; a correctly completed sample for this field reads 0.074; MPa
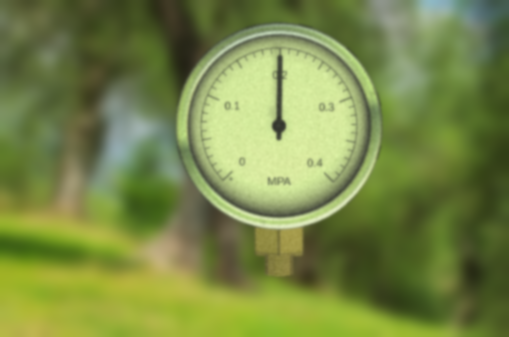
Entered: 0.2; MPa
